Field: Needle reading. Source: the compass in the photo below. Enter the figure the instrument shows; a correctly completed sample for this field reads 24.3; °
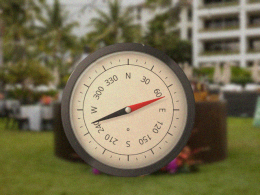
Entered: 70; °
